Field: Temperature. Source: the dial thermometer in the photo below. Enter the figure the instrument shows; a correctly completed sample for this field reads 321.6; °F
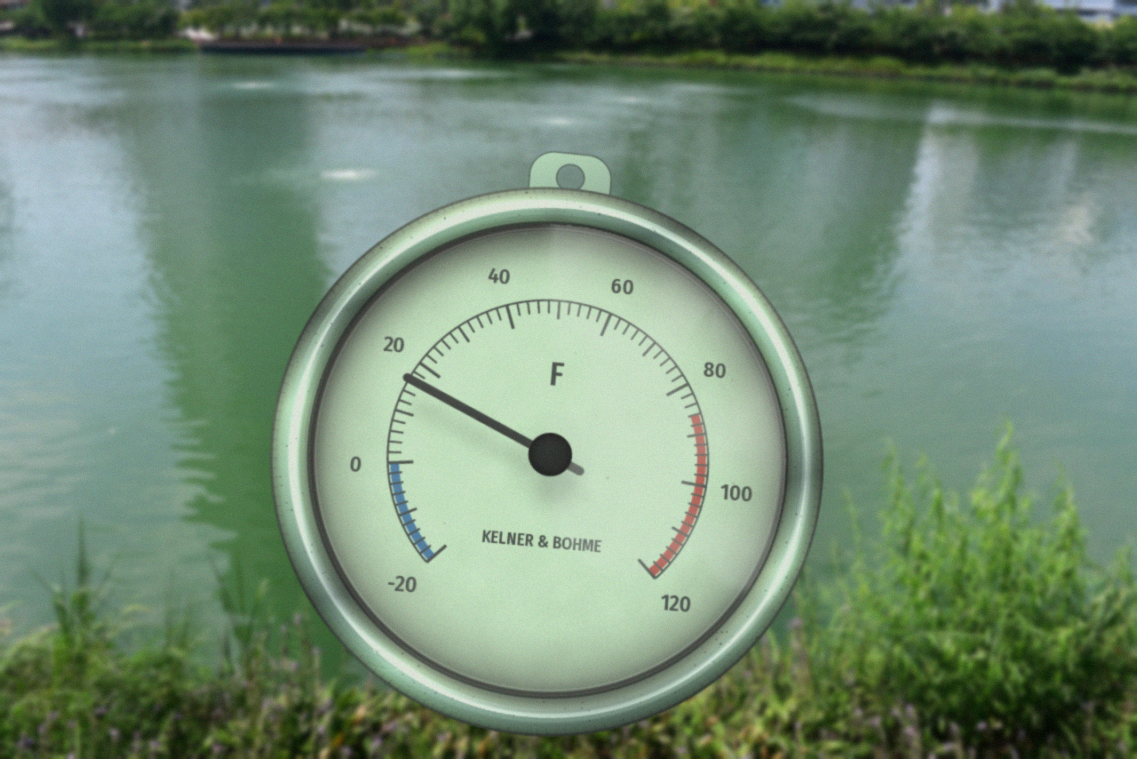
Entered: 16; °F
